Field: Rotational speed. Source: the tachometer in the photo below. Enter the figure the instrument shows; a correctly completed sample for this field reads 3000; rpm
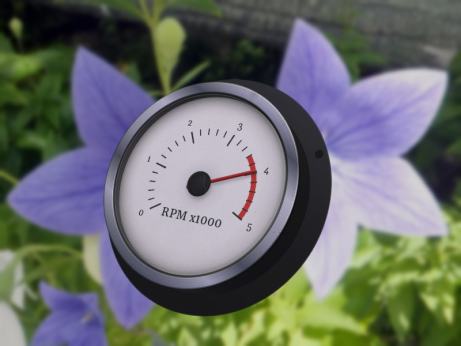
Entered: 4000; rpm
